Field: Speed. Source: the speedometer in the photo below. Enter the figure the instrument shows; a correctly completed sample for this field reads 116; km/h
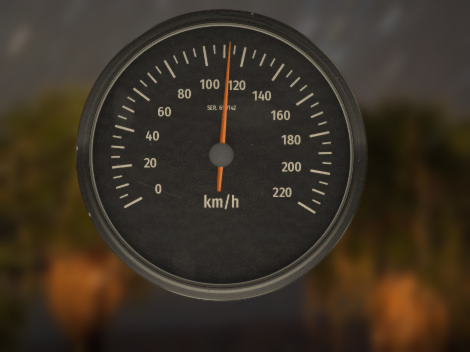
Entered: 112.5; km/h
